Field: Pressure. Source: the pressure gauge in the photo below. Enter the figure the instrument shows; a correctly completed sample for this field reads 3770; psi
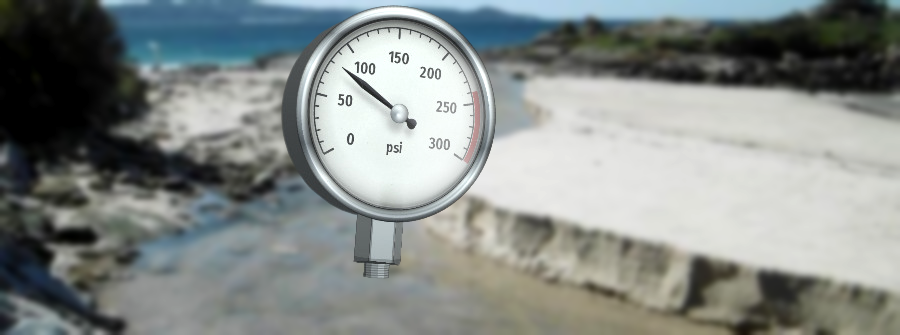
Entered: 80; psi
